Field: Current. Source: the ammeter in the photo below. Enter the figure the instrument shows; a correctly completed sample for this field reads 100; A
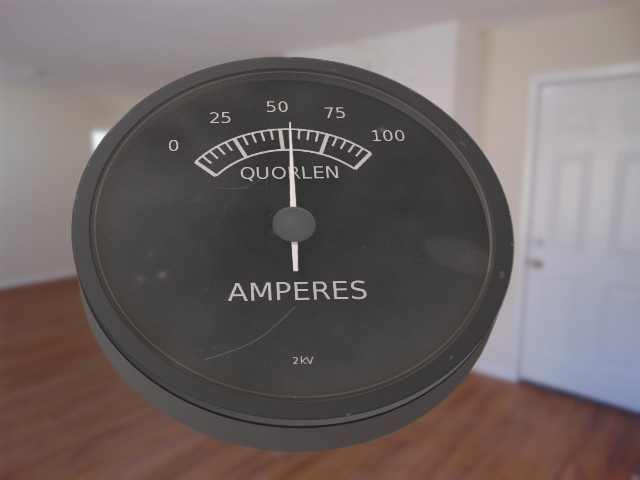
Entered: 55; A
